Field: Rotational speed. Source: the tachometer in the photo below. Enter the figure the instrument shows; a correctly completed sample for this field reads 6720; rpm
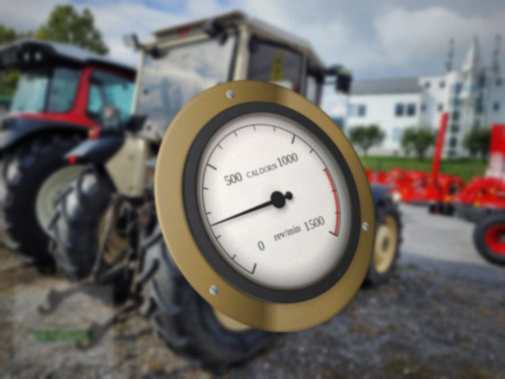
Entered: 250; rpm
